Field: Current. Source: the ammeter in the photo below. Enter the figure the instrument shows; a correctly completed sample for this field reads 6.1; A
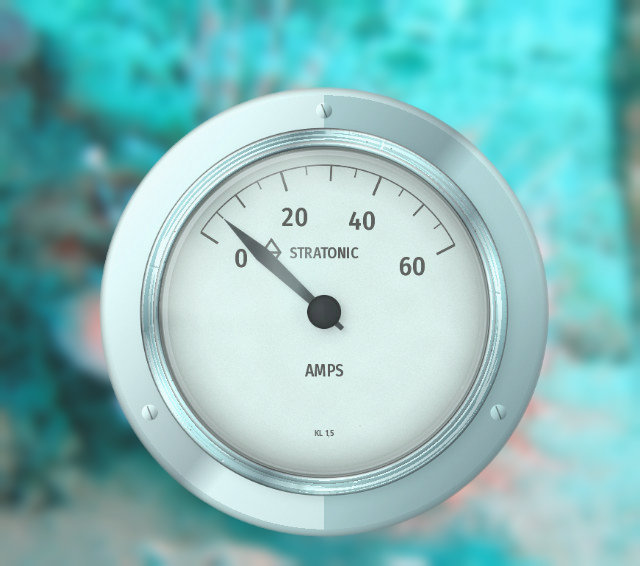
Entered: 5; A
